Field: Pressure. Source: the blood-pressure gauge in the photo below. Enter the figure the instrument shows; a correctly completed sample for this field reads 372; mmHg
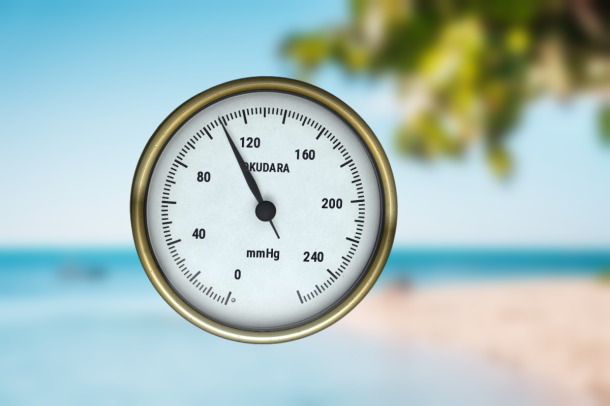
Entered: 108; mmHg
